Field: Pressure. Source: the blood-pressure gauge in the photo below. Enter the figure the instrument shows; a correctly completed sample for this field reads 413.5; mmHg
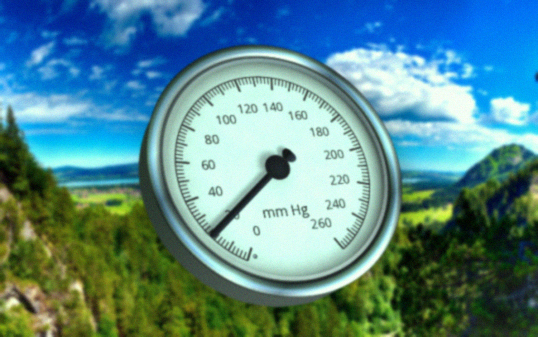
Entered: 20; mmHg
